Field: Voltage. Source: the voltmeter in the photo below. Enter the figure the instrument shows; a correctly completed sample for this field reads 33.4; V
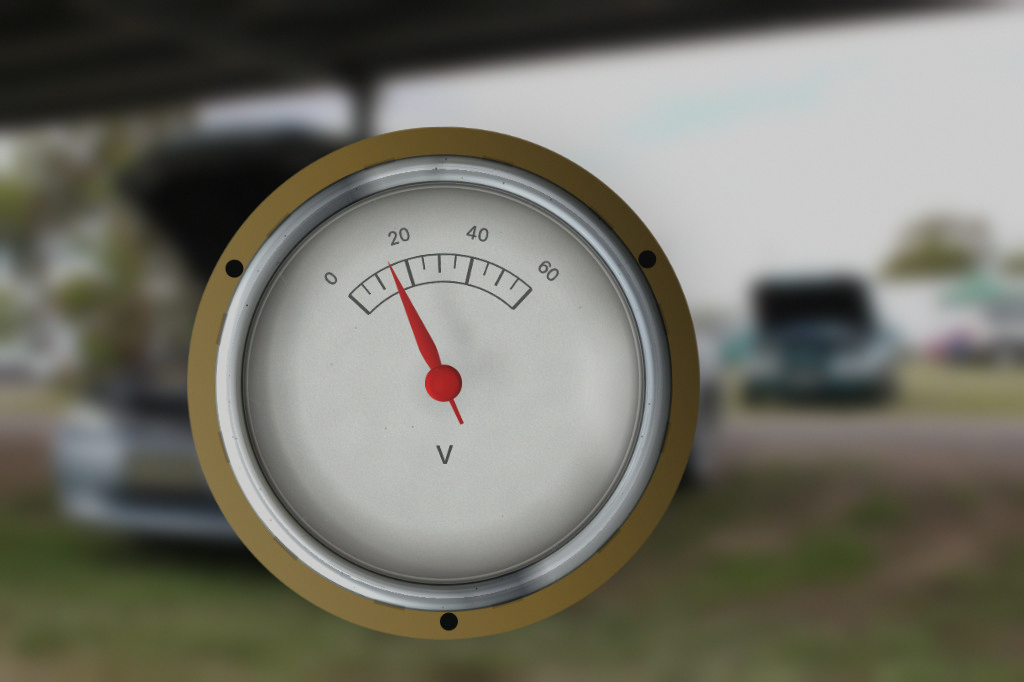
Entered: 15; V
